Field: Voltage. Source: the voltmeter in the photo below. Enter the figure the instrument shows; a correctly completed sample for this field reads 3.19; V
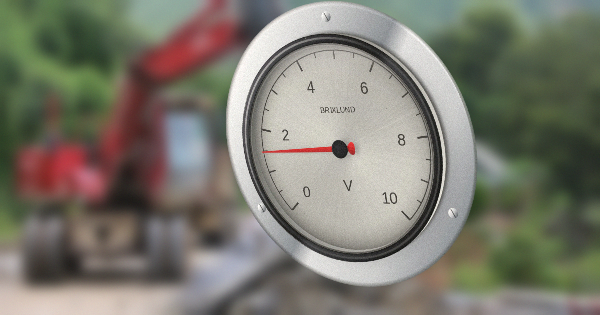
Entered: 1.5; V
